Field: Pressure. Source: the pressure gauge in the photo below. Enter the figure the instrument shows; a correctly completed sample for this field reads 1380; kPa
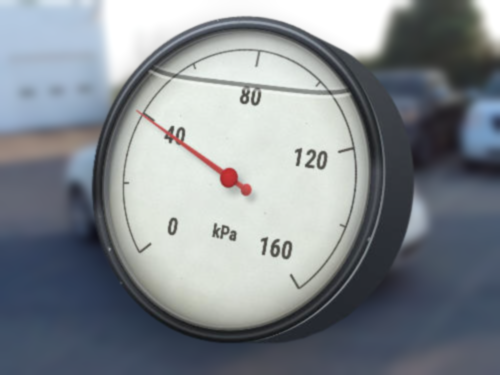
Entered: 40; kPa
